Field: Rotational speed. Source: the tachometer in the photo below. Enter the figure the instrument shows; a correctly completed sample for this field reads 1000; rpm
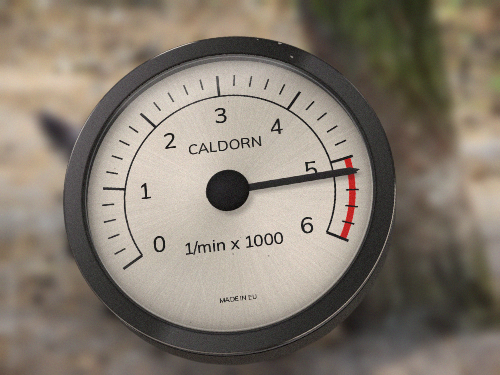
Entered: 5200; rpm
